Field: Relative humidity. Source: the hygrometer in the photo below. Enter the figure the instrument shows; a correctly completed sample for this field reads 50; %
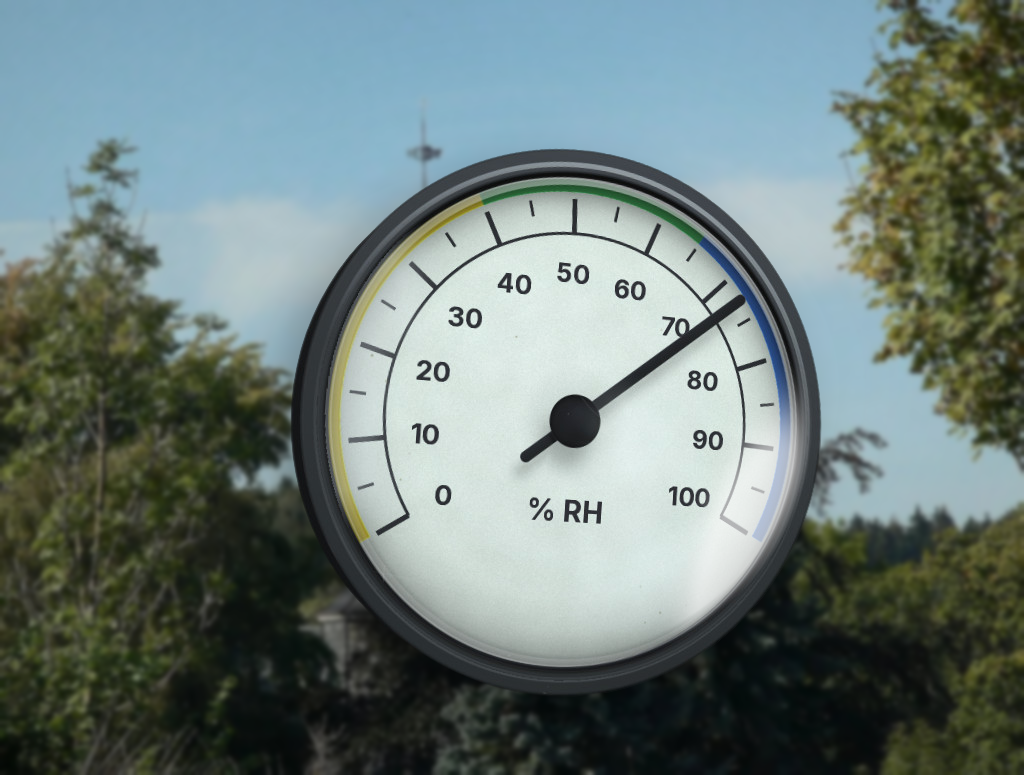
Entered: 72.5; %
